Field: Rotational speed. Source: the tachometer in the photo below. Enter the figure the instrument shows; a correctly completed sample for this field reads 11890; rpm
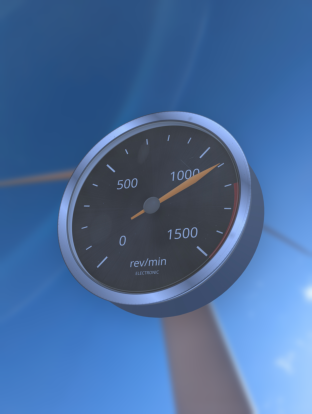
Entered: 1100; rpm
